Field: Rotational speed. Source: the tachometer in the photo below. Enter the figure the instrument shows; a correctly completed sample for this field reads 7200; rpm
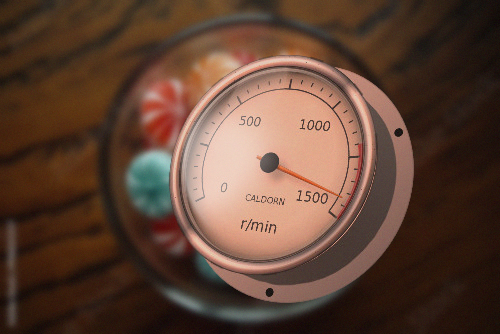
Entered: 1425; rpm
